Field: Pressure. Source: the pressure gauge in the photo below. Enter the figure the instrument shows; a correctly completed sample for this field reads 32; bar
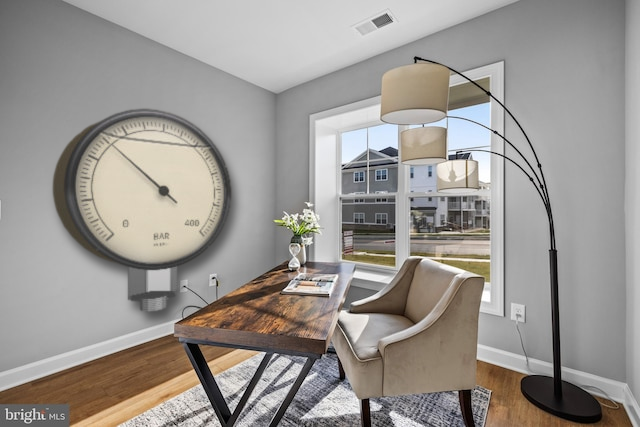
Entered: 125; bar
